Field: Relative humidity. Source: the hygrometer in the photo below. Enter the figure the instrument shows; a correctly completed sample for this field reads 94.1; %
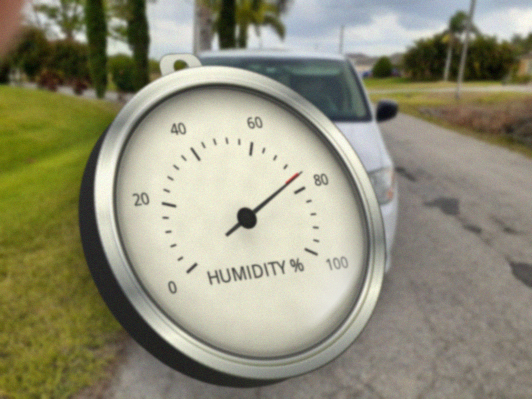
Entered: 76; %
